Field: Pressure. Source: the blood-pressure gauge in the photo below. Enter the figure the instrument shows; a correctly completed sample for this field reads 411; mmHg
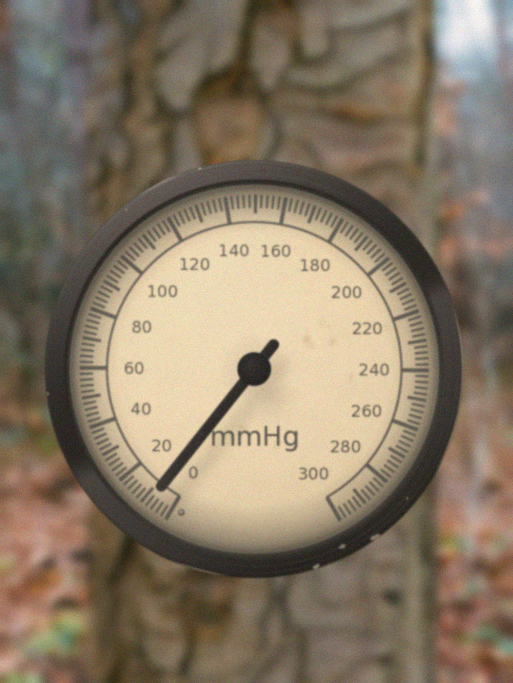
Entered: 8; mmHg
